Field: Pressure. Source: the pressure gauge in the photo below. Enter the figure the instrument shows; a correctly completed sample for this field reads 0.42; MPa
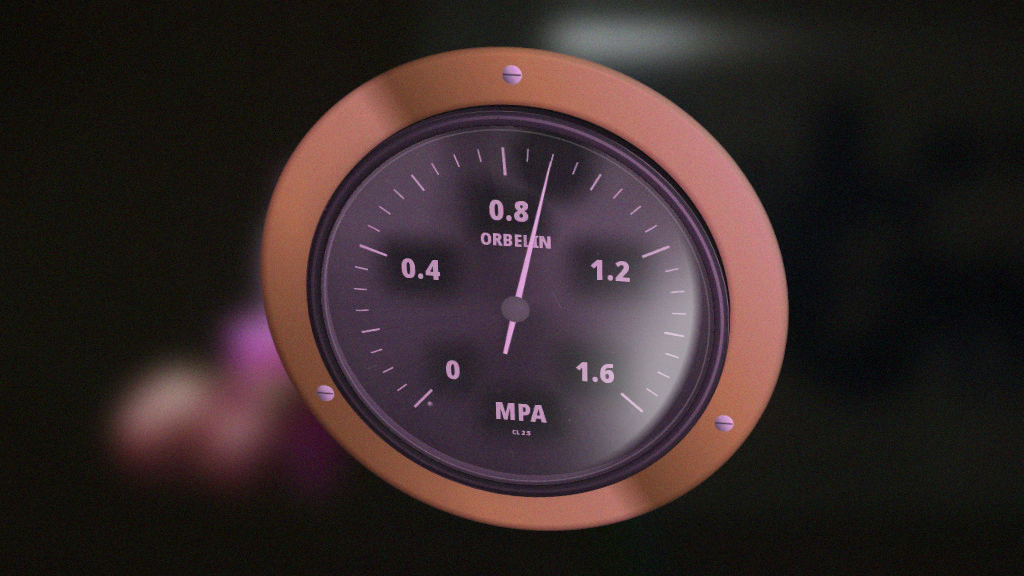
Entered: 0.9; MPa
